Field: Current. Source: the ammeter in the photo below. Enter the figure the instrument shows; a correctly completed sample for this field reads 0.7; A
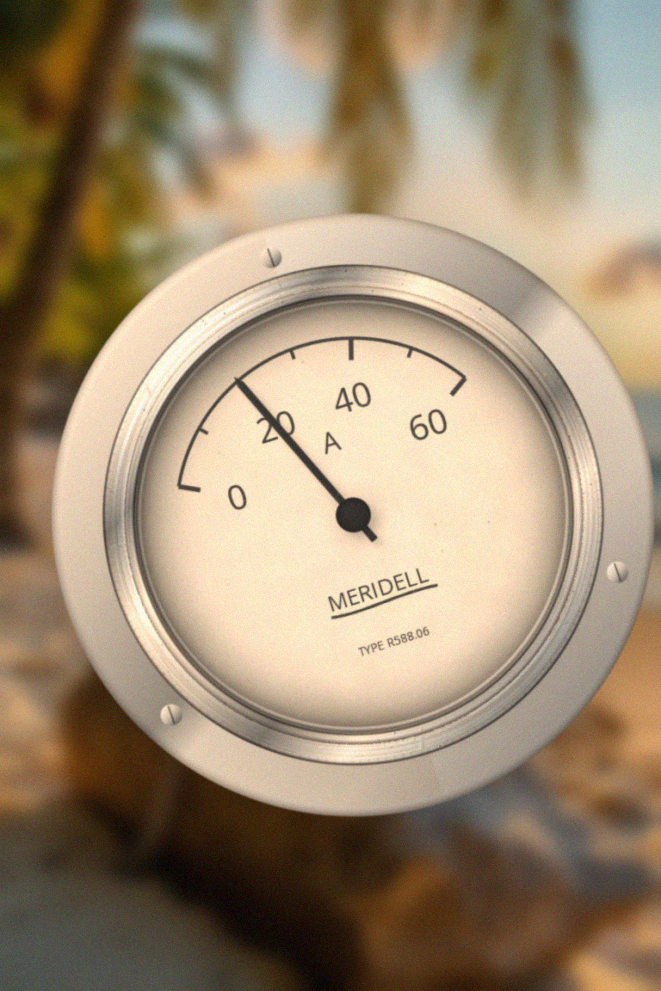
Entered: 20; A
